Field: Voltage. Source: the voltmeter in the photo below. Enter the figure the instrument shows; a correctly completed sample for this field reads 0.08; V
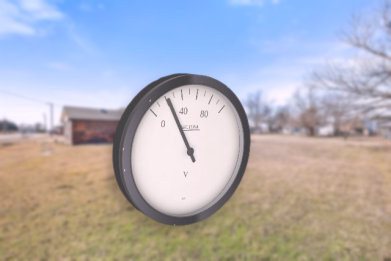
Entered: 20; V
